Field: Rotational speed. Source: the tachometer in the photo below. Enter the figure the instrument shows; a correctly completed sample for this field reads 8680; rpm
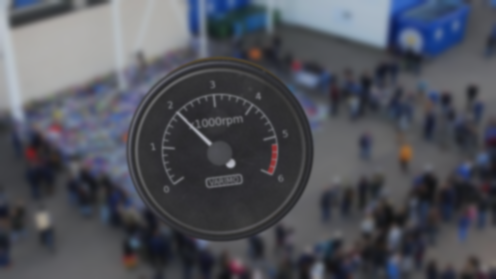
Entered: 2000; rpm
